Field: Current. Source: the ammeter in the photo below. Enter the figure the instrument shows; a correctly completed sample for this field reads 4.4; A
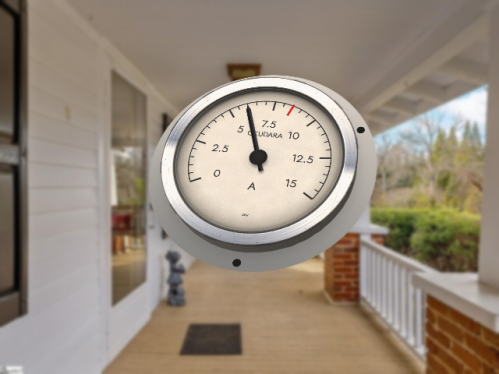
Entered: 6; A
